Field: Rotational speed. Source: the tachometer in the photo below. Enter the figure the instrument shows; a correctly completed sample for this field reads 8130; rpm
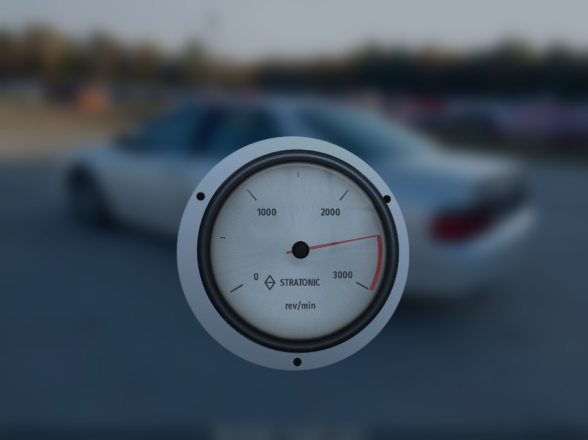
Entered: 2500; rpm
